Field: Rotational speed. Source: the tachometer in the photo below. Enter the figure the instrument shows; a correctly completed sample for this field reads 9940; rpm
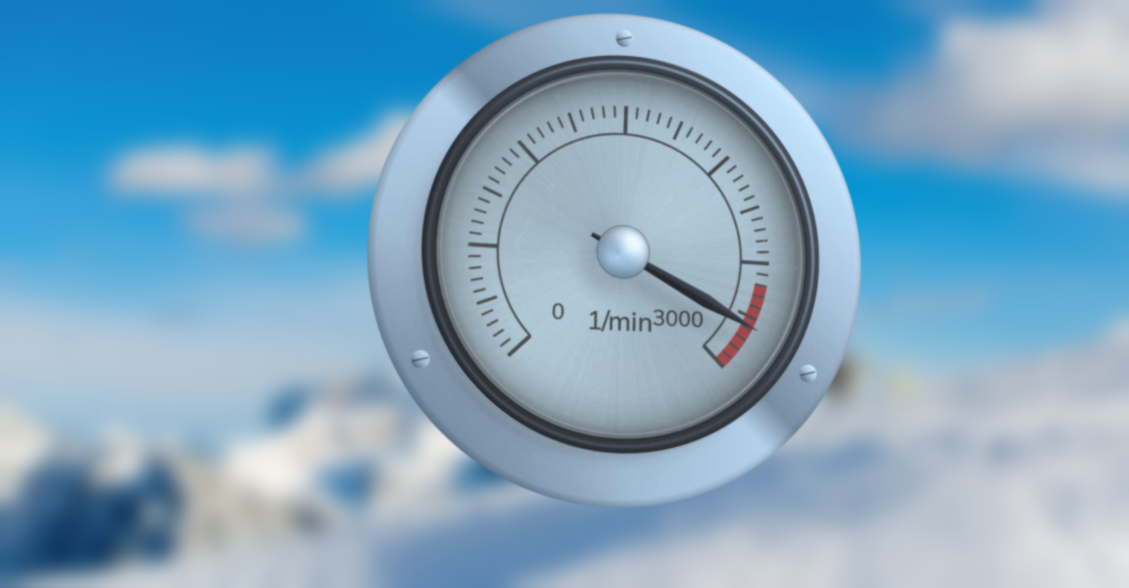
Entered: 2800; rpm
